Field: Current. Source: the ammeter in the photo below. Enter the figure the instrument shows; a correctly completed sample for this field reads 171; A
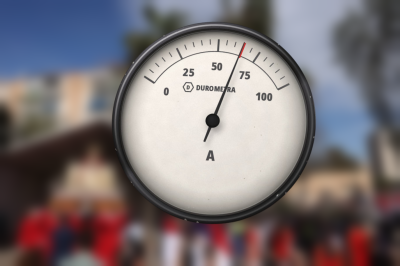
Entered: 65; A
